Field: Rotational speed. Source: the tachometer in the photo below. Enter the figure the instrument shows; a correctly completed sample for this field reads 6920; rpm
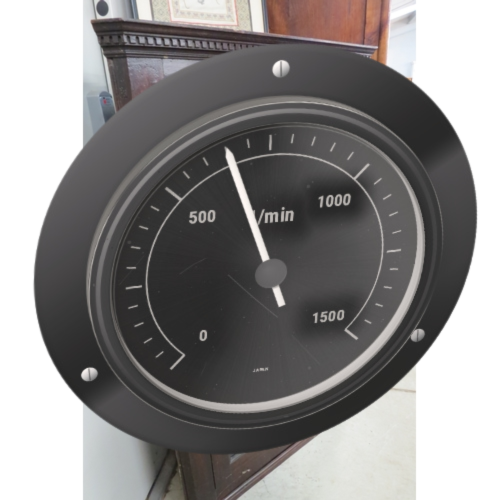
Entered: 650; rpm
